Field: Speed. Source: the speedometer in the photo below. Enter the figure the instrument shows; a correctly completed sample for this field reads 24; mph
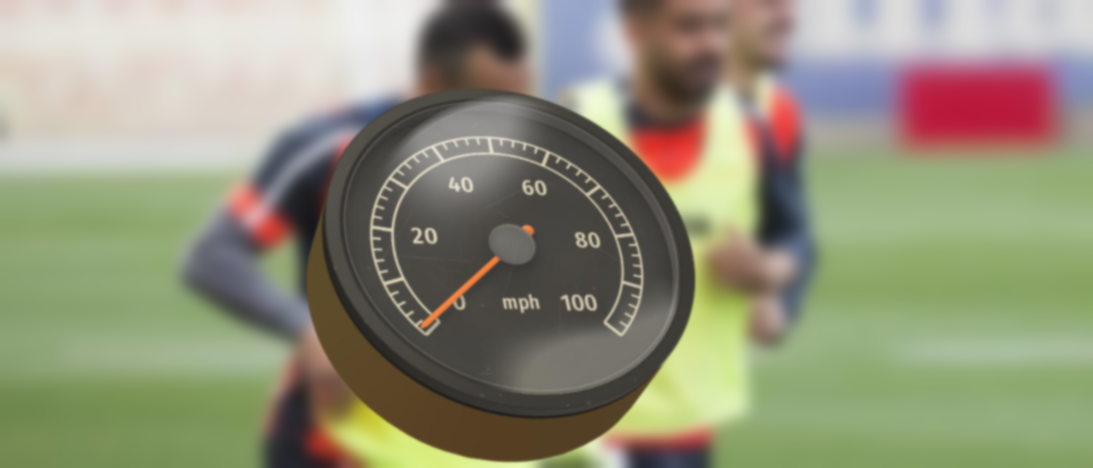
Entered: 1; mph
